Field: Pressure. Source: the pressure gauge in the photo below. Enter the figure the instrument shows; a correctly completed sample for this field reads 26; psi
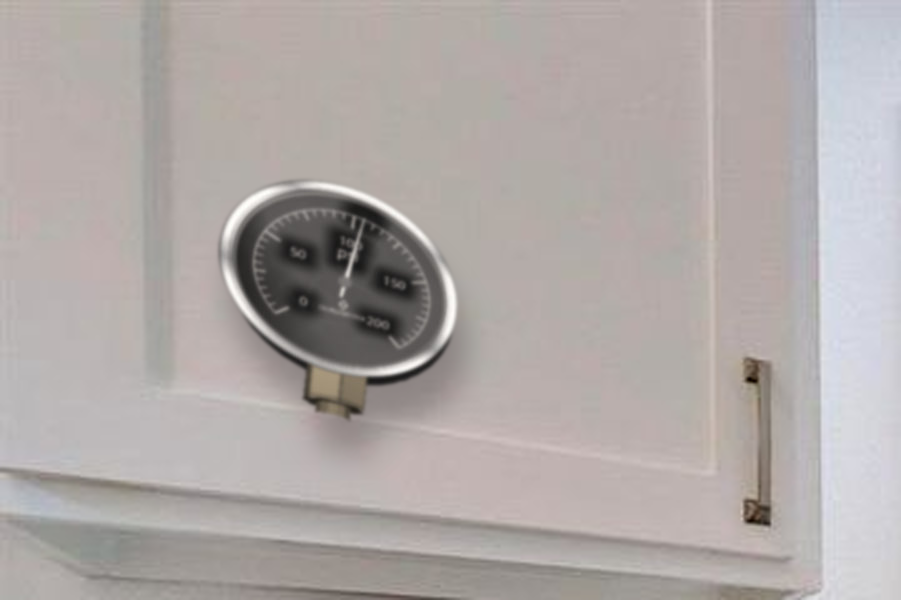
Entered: 105; psi
